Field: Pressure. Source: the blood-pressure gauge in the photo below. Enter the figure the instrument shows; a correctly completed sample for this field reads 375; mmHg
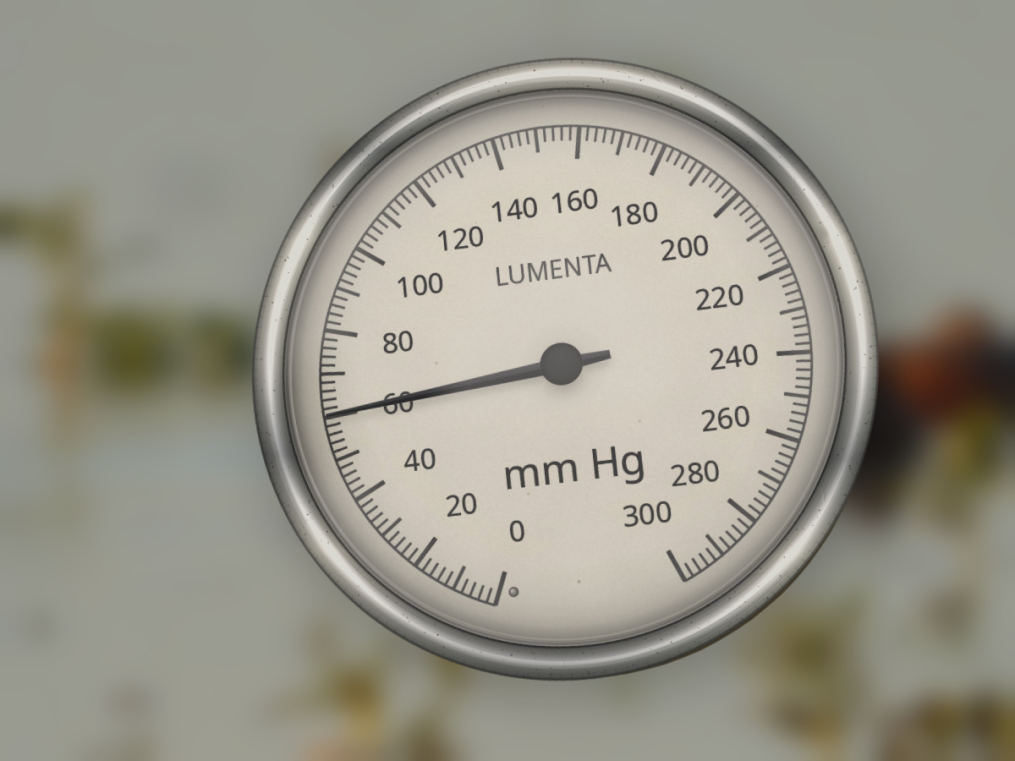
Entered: 60; mmHg
